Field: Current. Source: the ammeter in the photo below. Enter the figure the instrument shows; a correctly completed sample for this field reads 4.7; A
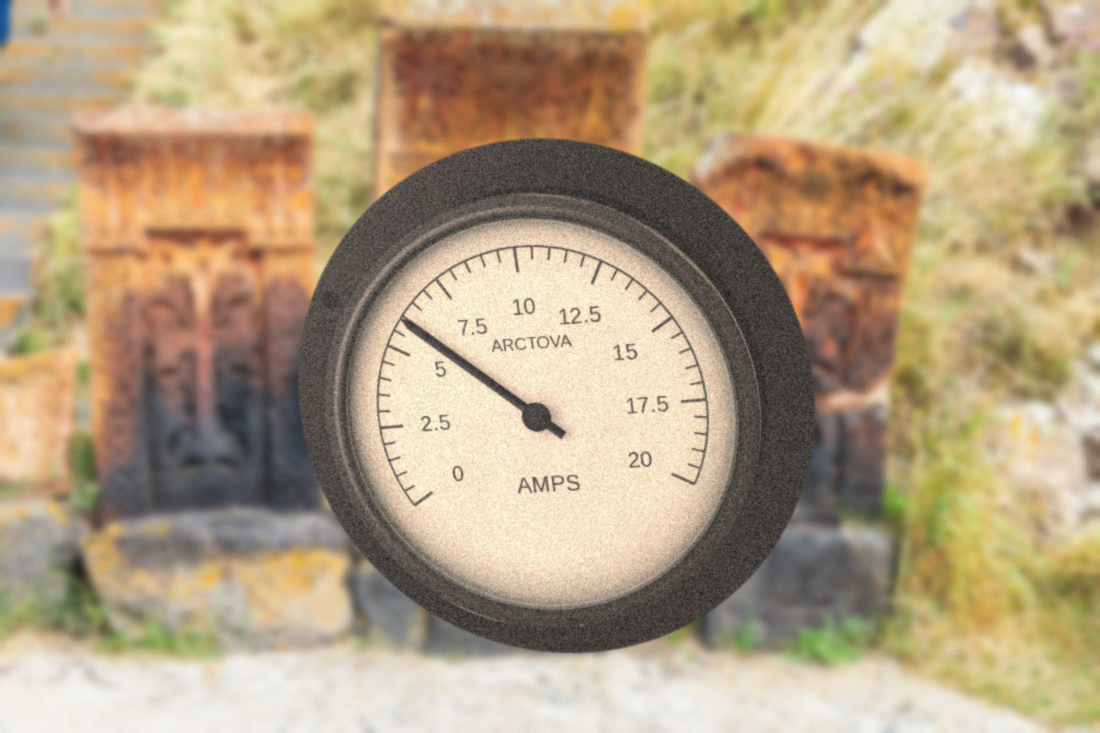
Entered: 6; A
